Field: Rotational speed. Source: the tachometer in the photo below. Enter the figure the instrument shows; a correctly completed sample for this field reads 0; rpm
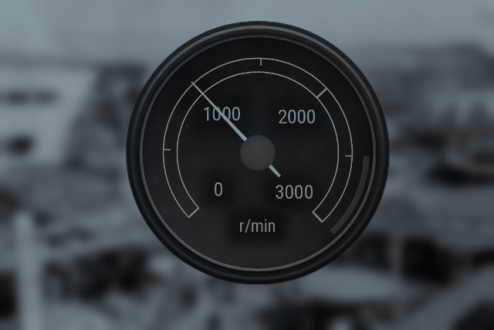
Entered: 1000; rpm
